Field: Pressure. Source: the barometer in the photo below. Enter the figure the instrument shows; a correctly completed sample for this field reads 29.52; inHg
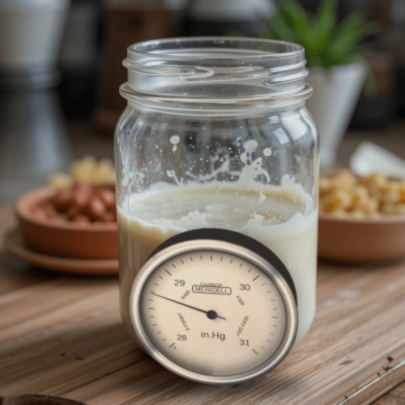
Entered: 28.7; inHg
